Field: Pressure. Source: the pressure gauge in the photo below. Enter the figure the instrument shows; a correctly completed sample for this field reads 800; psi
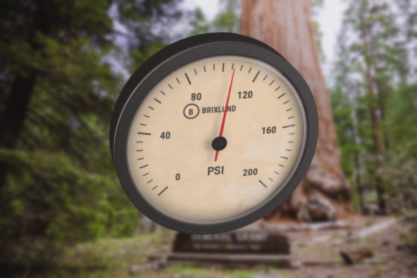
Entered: 105; psi
